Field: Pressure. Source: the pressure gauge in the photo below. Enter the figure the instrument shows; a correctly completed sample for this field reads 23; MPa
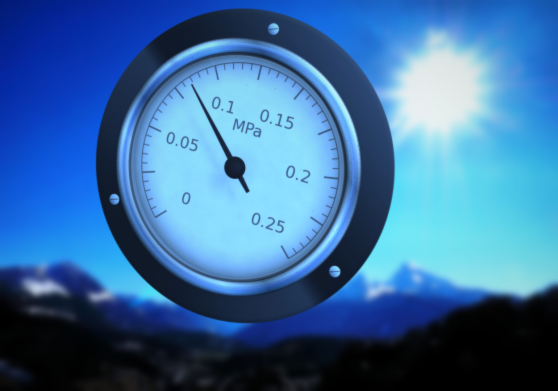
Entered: 0.085; MPa
